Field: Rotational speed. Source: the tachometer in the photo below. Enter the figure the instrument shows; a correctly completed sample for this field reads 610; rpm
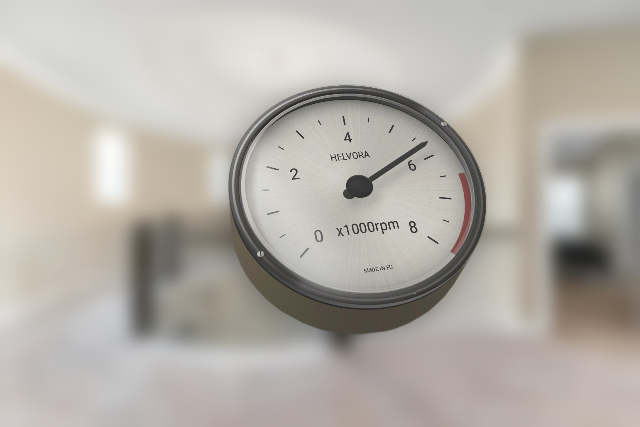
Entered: 5750; rpm
